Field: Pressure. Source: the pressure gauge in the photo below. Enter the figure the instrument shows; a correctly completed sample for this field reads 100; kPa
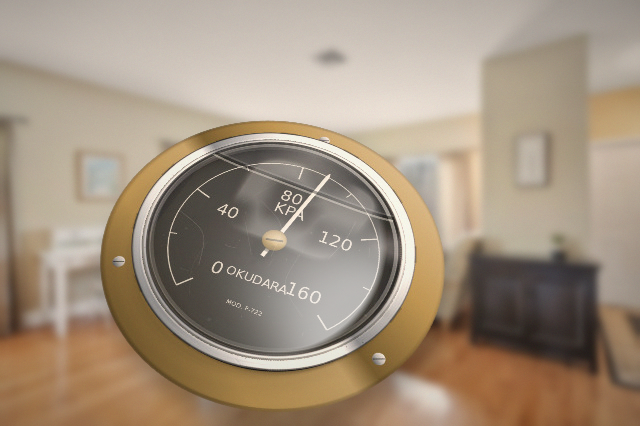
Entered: 90; kPa
